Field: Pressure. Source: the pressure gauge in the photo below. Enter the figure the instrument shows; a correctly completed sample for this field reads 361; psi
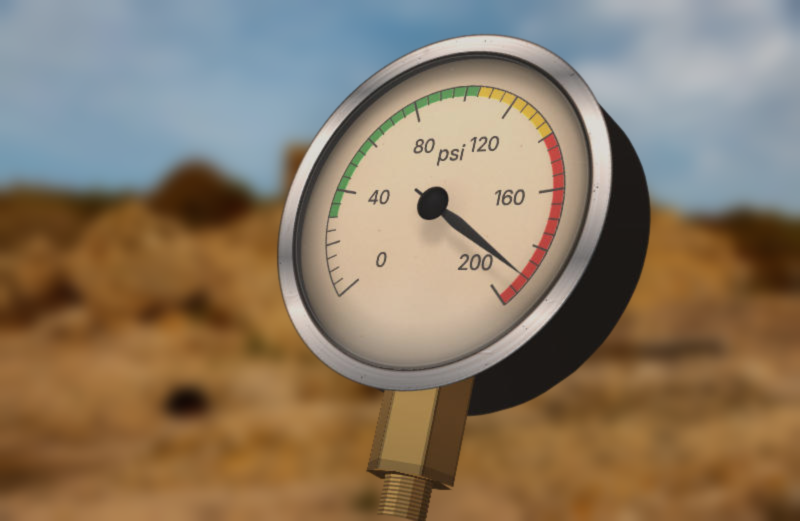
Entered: 190; psi
